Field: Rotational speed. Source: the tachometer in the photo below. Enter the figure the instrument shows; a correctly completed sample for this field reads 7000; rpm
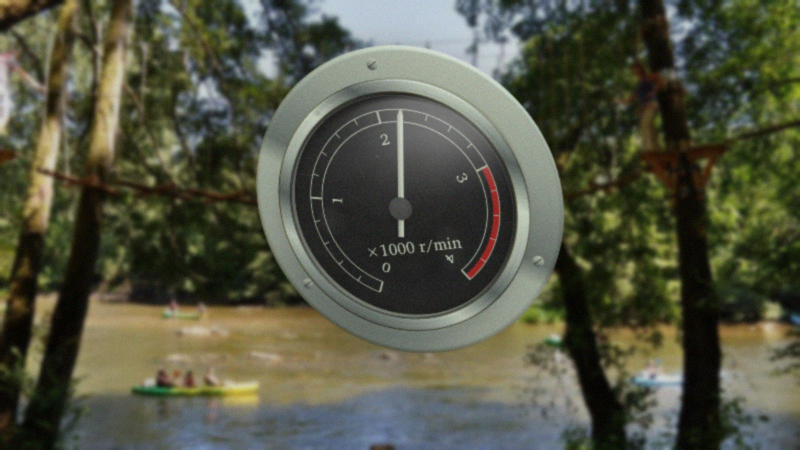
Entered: 2200; rpm
